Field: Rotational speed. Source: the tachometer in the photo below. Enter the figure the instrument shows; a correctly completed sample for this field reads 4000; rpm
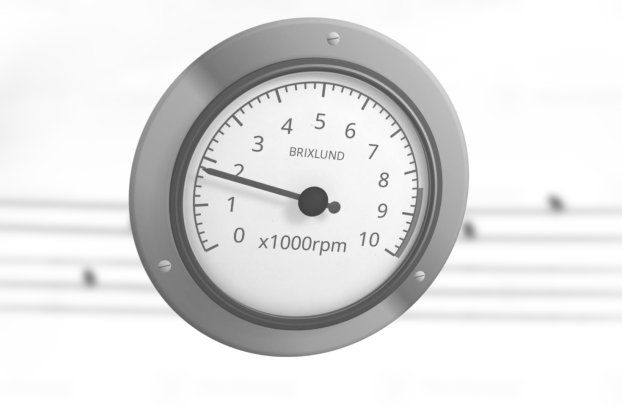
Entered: 1800; rpm
